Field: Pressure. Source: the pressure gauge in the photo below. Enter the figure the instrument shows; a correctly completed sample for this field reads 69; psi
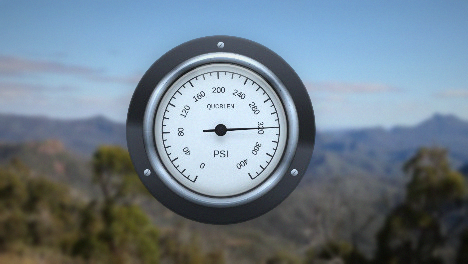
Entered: 320; psi
